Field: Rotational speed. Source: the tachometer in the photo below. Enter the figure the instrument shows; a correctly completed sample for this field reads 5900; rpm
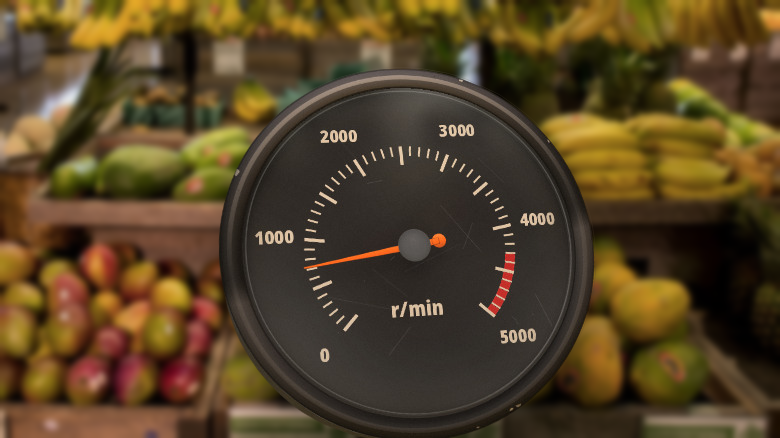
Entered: 700; rpm
